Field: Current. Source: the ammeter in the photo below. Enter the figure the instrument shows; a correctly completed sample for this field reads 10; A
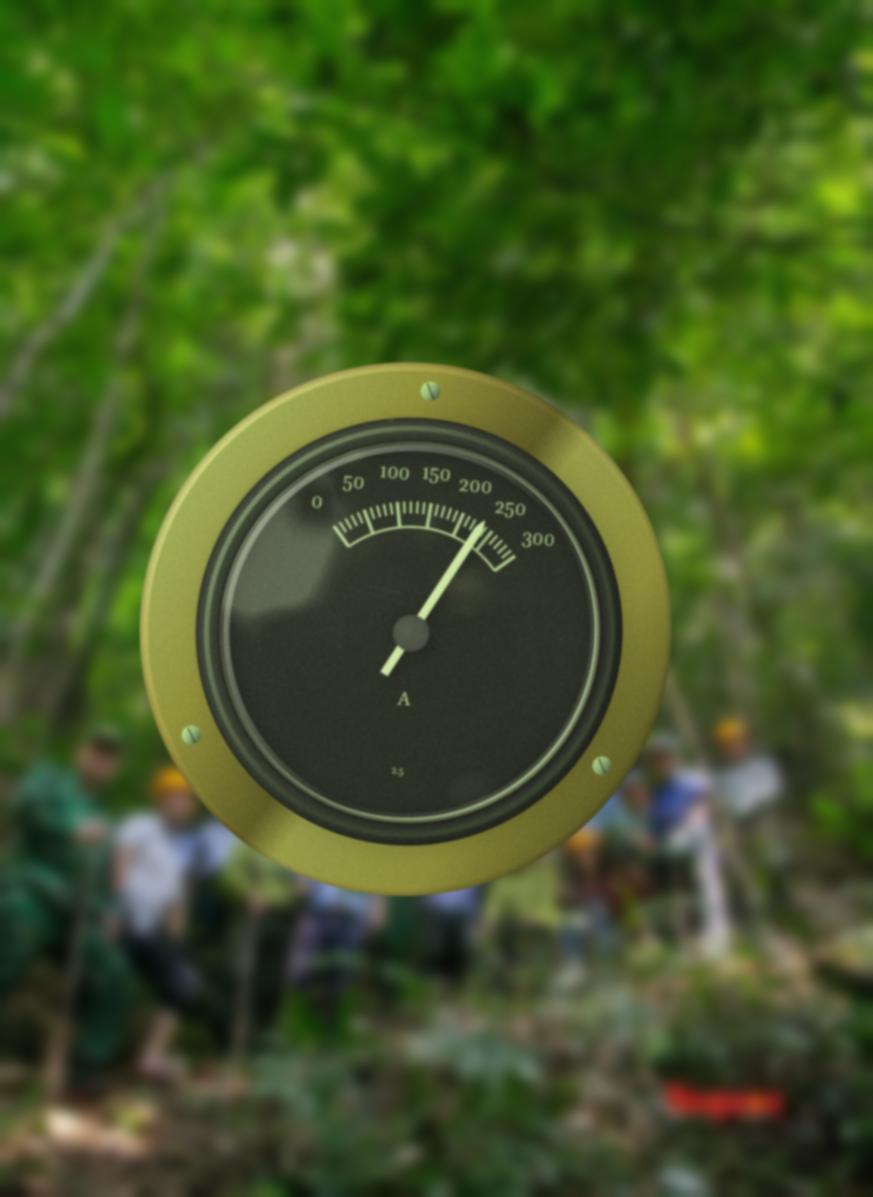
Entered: 230; A
